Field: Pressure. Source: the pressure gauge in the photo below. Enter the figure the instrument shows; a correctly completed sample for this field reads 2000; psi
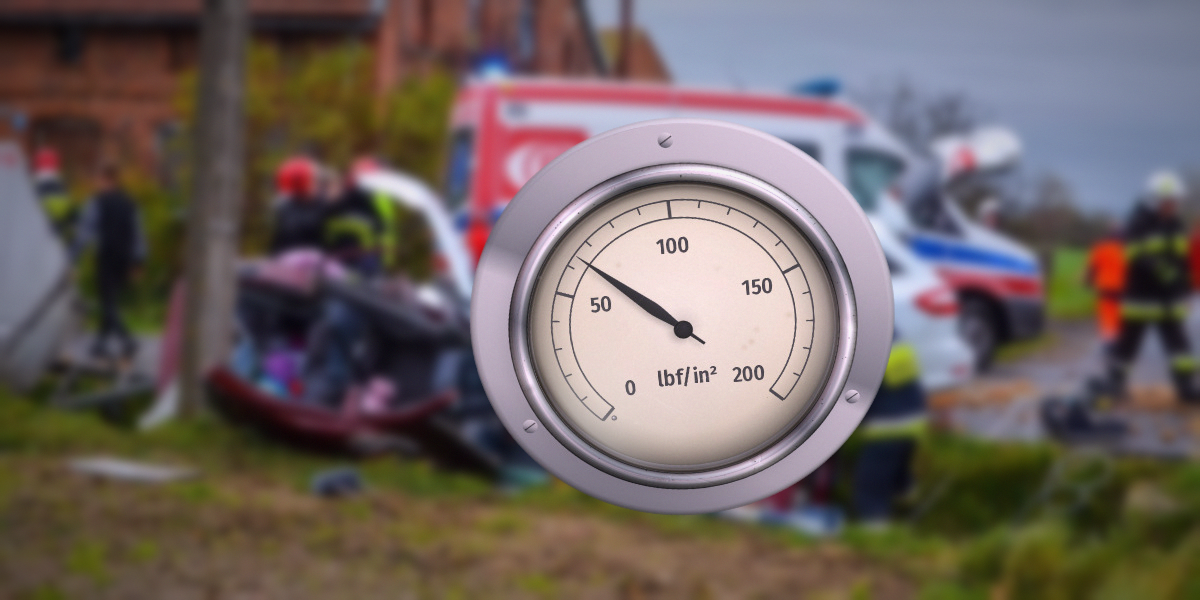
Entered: 65; psi
